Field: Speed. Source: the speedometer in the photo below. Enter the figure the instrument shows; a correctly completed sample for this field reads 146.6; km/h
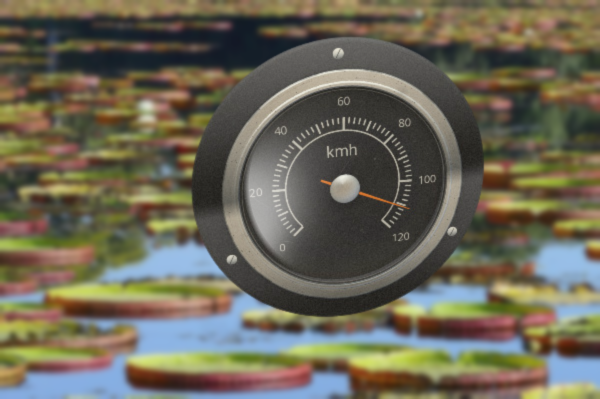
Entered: 110; km/h
